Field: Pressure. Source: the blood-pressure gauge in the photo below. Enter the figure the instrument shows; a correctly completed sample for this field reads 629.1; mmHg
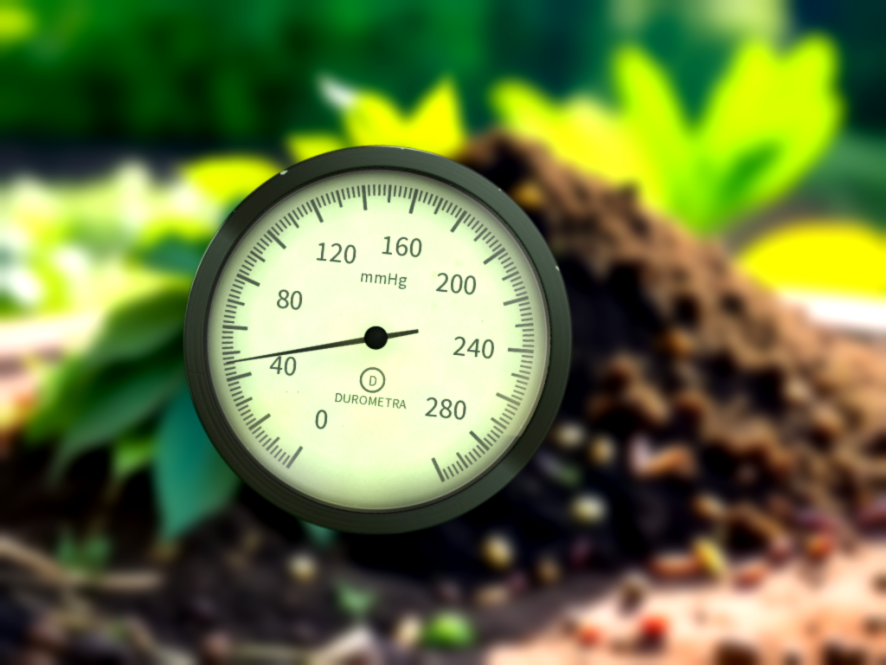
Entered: 46; mmHg
